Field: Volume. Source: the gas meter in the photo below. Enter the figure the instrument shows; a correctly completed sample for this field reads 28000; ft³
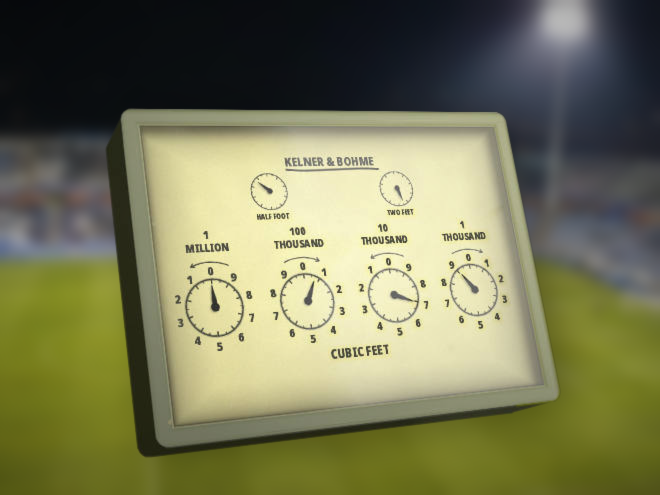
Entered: 6900; ft³
